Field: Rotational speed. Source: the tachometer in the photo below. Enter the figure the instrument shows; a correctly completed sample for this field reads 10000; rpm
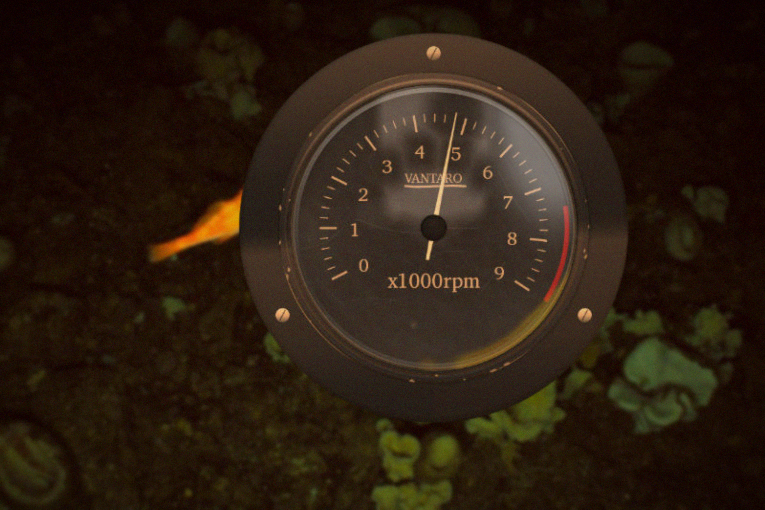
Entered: 4800; rpm
